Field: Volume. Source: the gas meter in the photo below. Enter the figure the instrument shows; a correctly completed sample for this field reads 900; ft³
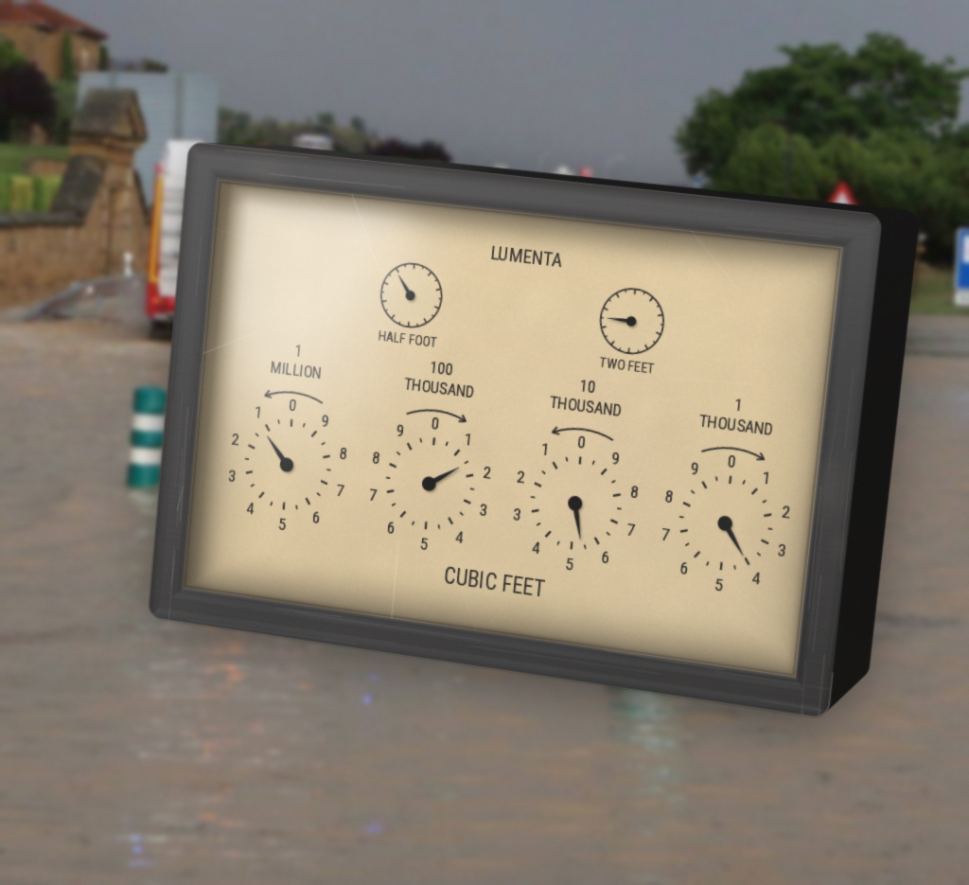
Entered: 115400; ft³
